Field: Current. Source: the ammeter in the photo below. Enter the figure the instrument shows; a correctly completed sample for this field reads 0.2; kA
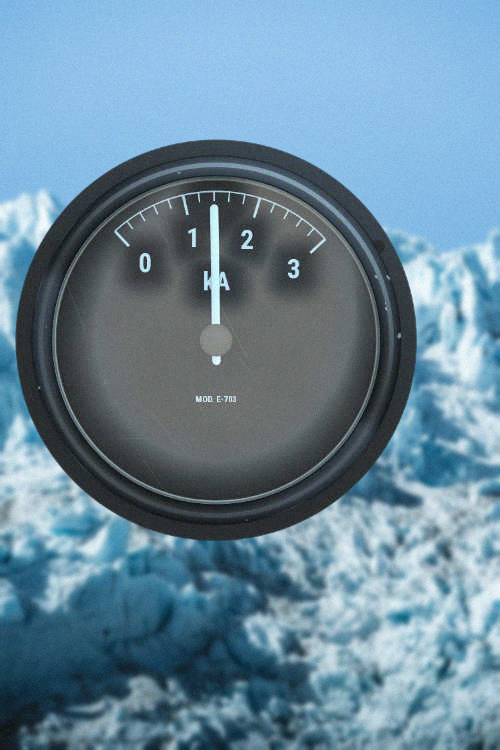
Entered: 1.4; kA
